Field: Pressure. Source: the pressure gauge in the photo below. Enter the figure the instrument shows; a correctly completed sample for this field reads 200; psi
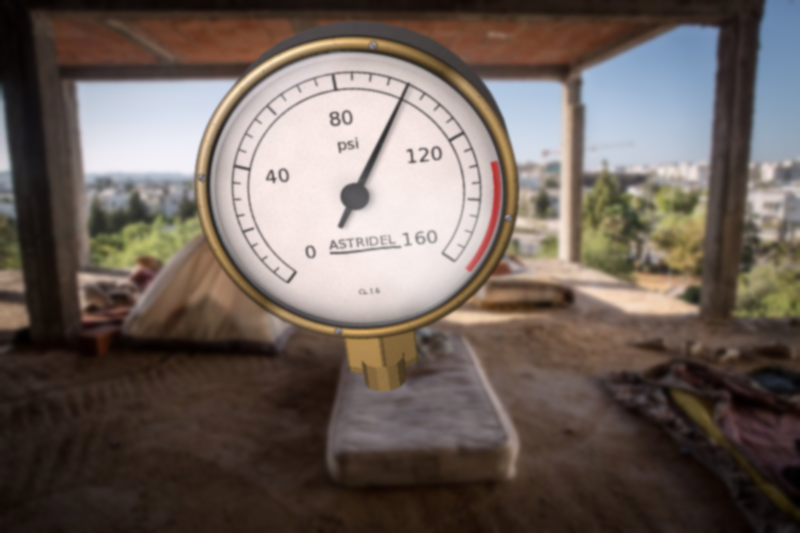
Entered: 100; psi
